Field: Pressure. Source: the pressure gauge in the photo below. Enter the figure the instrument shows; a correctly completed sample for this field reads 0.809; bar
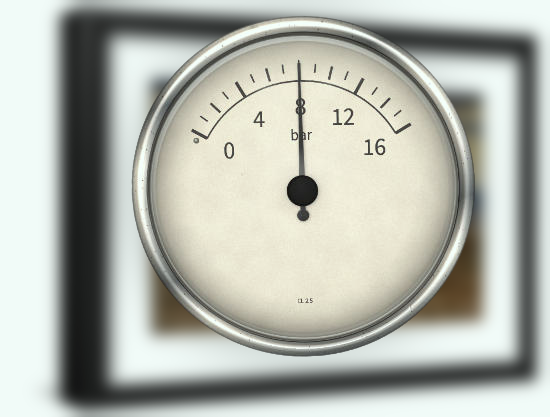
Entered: 8; bar
